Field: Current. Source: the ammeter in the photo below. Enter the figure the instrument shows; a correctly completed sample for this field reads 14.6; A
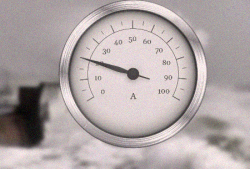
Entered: 20; A
